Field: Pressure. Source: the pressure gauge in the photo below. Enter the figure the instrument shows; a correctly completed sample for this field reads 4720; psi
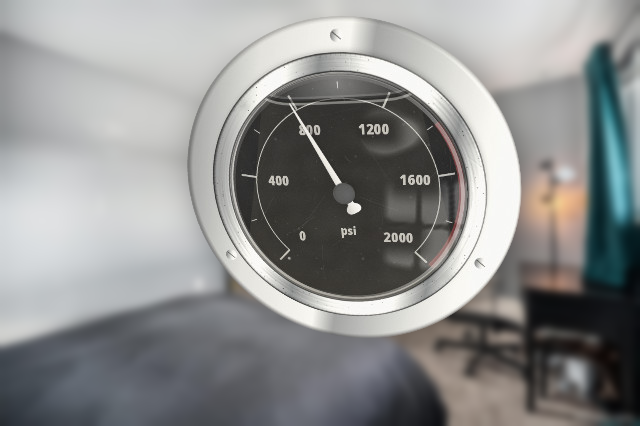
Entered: 800; psi
